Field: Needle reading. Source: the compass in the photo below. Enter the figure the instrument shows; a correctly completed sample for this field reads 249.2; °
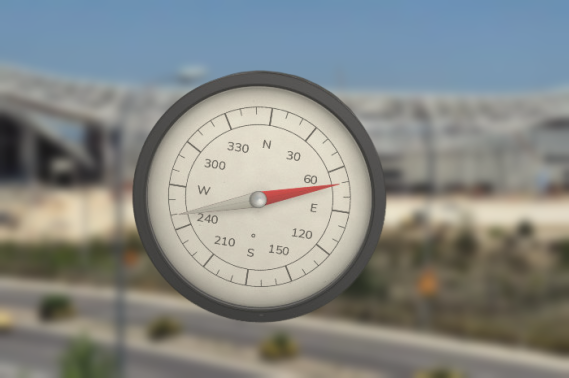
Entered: 70; °
